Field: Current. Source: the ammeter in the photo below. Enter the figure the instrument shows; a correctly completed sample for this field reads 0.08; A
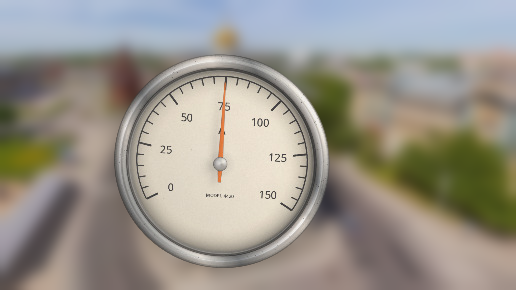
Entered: 75; A
